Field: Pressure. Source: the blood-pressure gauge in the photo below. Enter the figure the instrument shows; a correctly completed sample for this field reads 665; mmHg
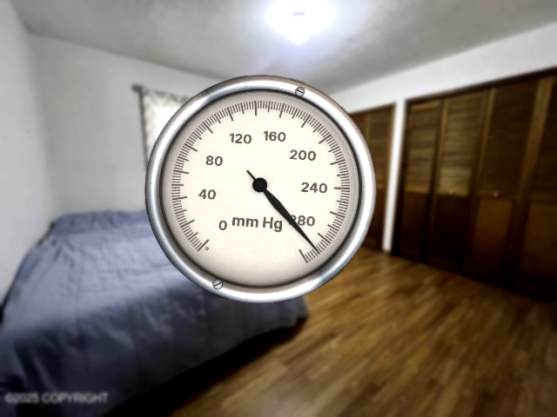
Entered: 290; mmHg
